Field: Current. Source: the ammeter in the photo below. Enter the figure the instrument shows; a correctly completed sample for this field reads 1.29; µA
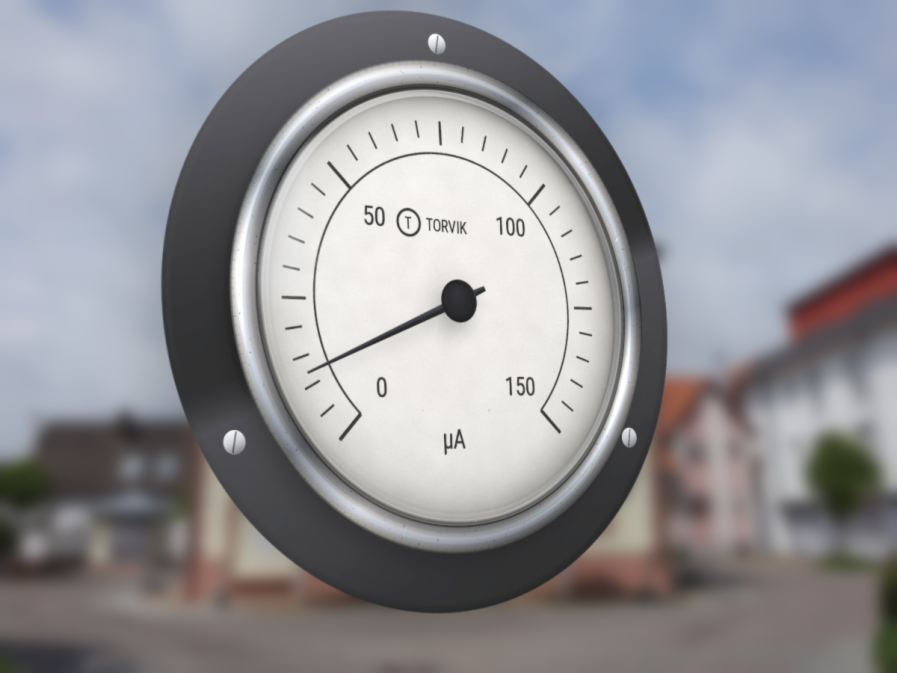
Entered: 12.5; µA
